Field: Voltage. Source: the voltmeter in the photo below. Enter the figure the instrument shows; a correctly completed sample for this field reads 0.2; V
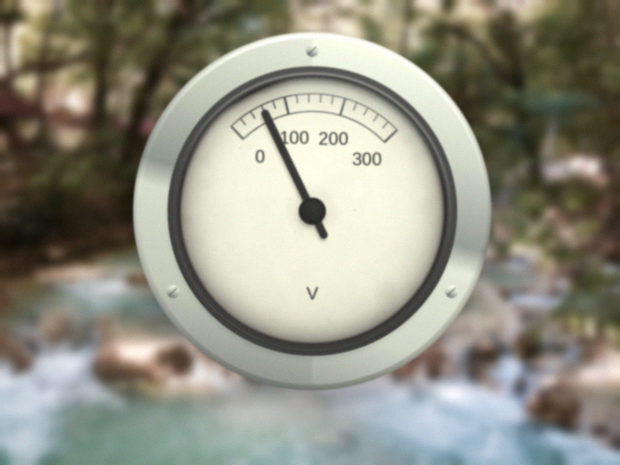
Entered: 60; V
